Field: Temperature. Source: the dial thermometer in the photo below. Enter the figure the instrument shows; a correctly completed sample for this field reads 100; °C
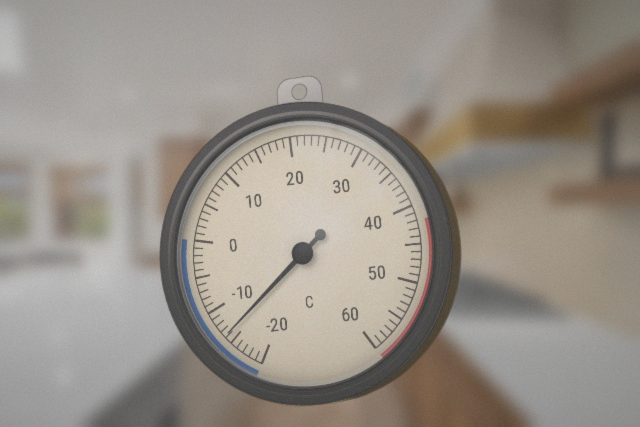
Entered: -14; °C
